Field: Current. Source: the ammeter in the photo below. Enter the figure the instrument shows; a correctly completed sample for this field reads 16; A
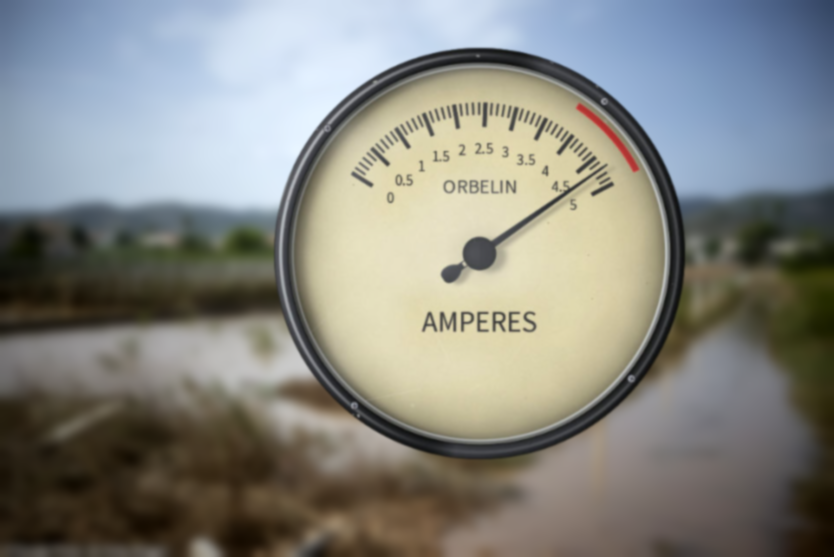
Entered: 4.7; A
